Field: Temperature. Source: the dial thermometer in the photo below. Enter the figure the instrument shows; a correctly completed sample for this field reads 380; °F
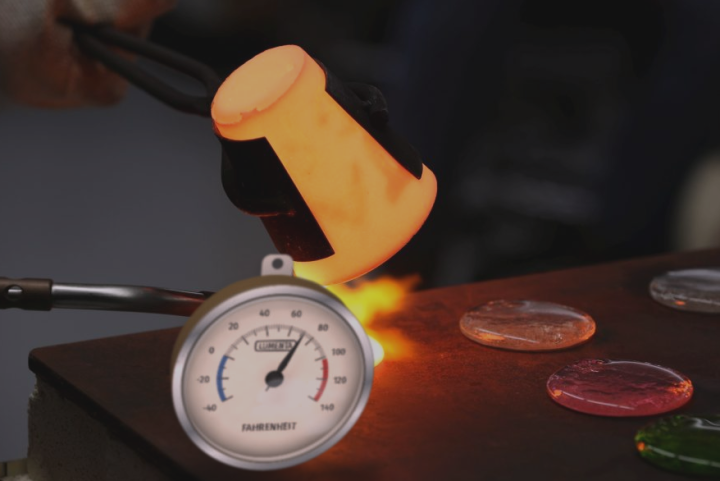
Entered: 70; °F
